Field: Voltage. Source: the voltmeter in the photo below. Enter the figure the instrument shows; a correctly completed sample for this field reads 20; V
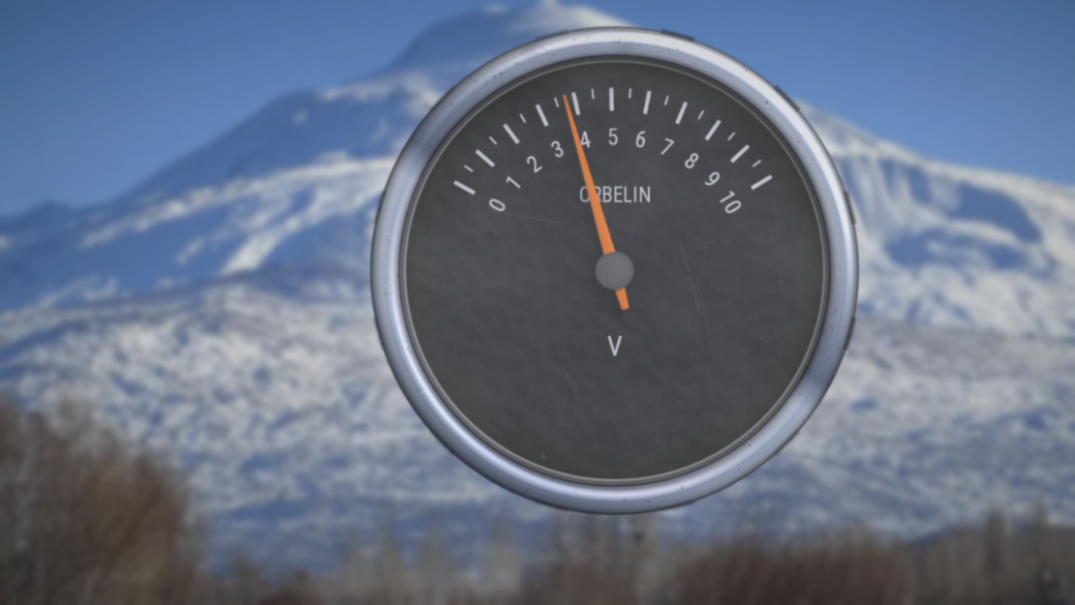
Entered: 3.75; V
